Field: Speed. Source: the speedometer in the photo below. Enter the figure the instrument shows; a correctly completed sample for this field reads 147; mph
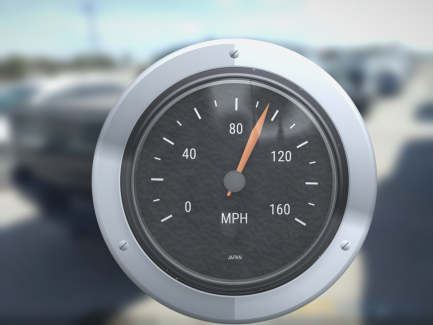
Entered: 95; mph
